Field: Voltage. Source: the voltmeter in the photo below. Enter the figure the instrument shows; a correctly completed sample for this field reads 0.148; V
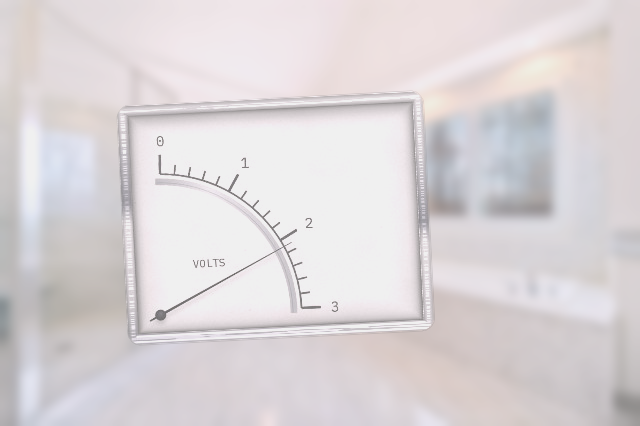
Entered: 2.1; V
